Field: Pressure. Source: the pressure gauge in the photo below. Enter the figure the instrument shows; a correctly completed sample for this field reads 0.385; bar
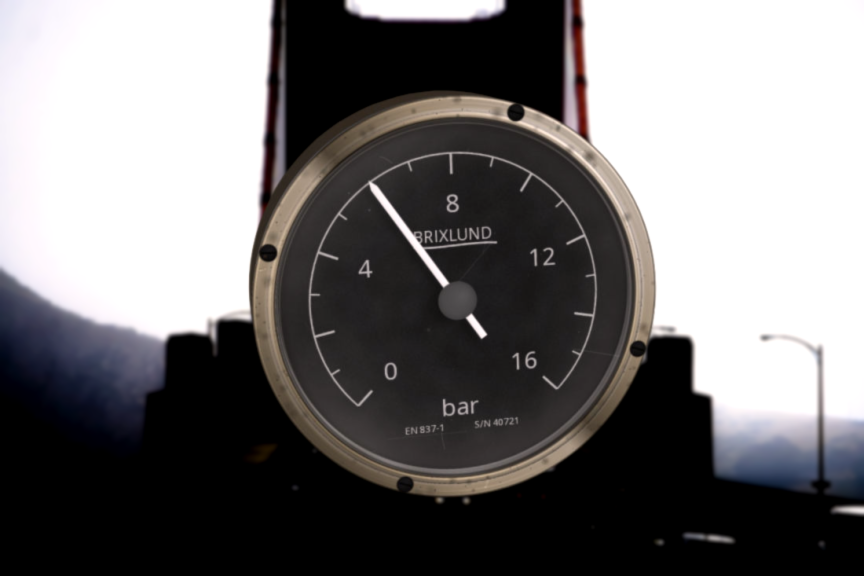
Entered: 6; bar
